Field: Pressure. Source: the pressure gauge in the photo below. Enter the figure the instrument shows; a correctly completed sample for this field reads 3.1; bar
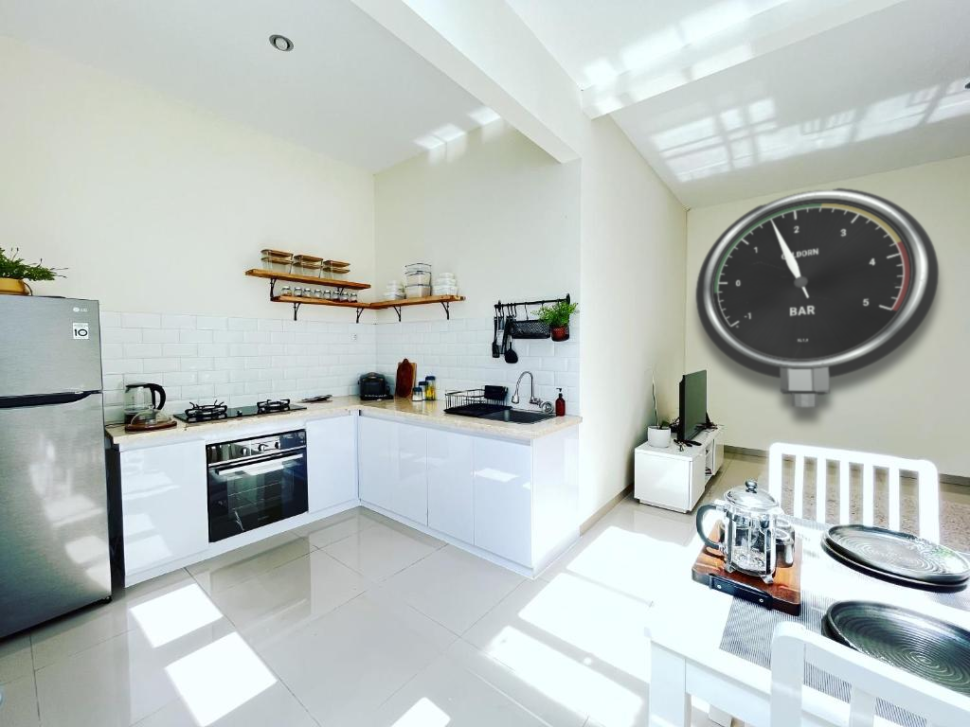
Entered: 1.6; bar
